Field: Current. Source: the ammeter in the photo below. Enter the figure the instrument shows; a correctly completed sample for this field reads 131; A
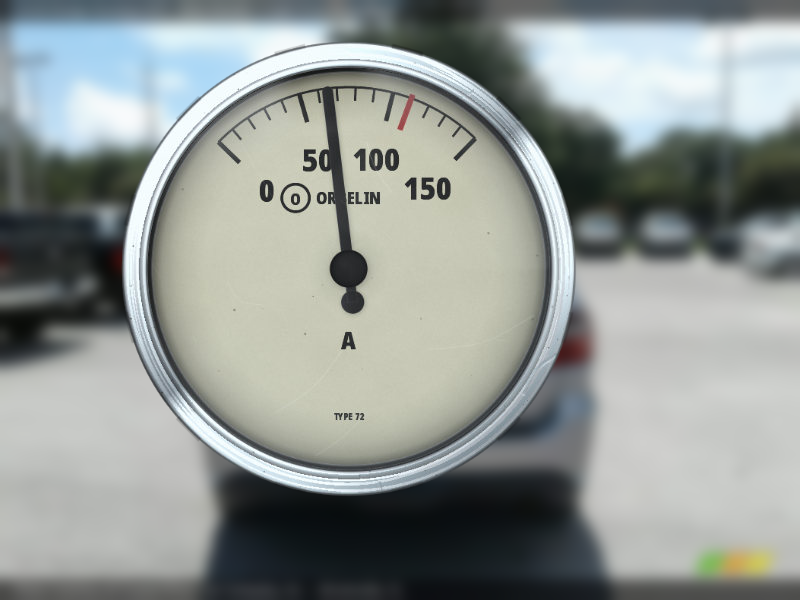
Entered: 65; A
